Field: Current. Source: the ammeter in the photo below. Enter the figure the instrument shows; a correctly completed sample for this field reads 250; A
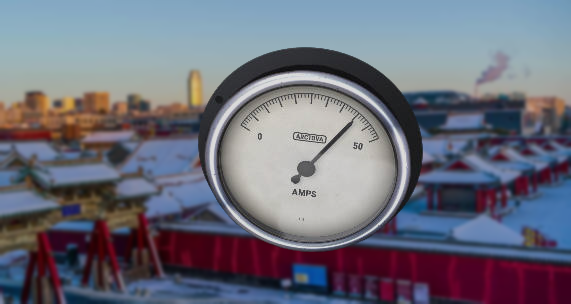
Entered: 40; A
